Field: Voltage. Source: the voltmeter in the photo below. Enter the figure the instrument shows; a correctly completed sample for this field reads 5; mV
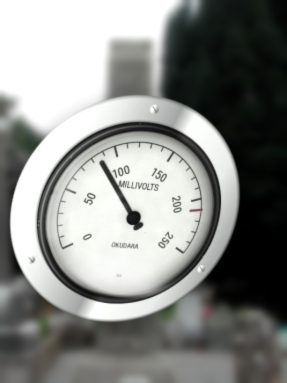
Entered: 85; mV
